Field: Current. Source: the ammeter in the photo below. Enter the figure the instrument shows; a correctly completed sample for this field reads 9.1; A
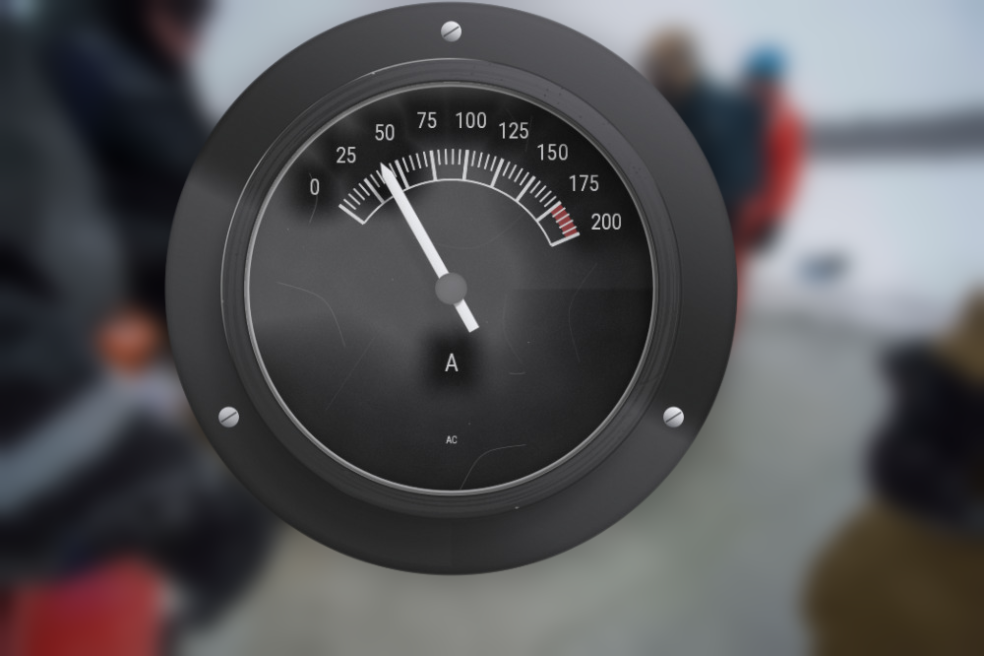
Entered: 40; A
